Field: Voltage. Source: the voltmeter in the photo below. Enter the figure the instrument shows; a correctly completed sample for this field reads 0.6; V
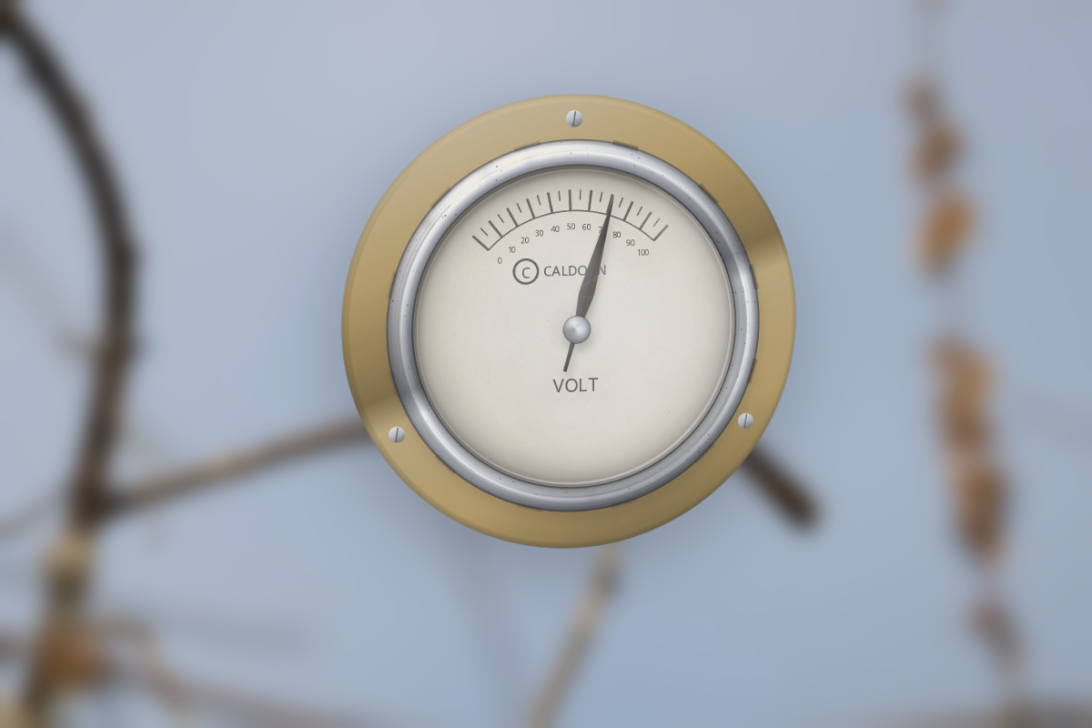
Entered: 70; V
